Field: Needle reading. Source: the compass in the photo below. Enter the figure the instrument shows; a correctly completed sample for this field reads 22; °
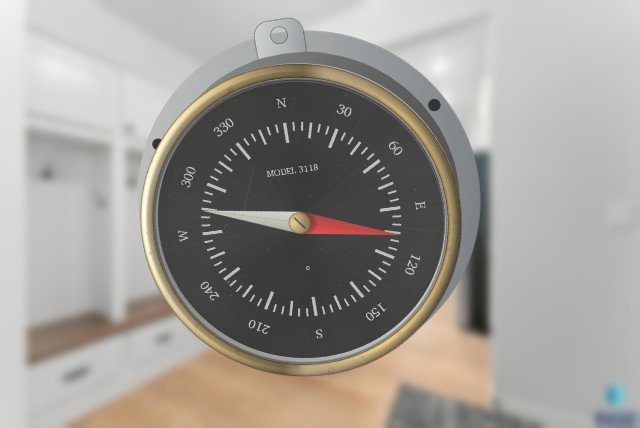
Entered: 105; °
